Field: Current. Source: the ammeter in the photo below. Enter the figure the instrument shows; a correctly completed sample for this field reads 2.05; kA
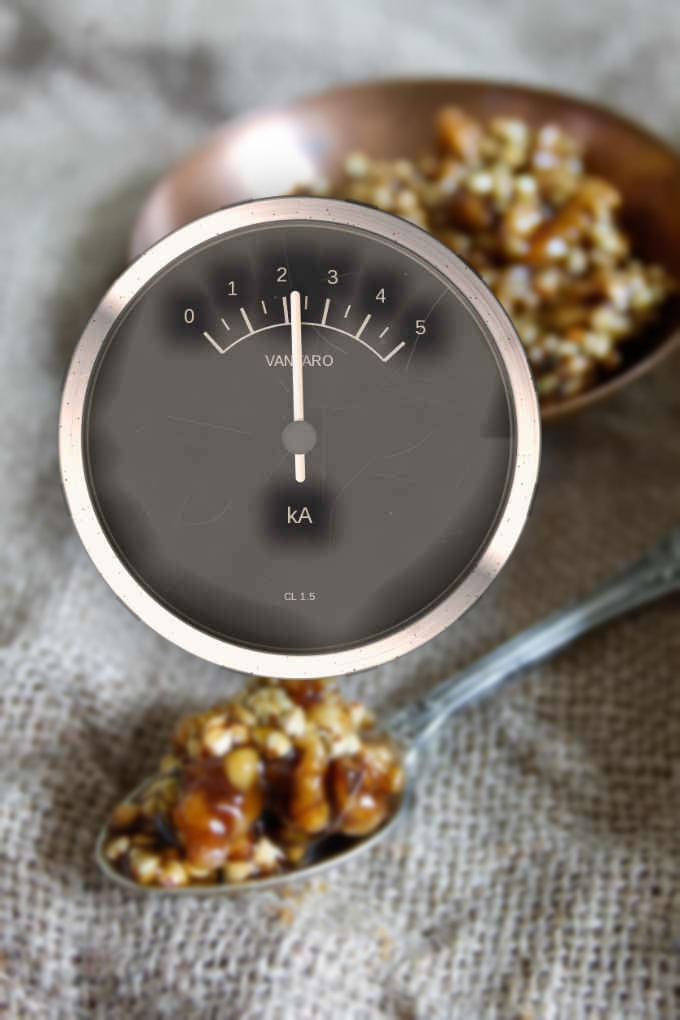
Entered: 2.25; kA
